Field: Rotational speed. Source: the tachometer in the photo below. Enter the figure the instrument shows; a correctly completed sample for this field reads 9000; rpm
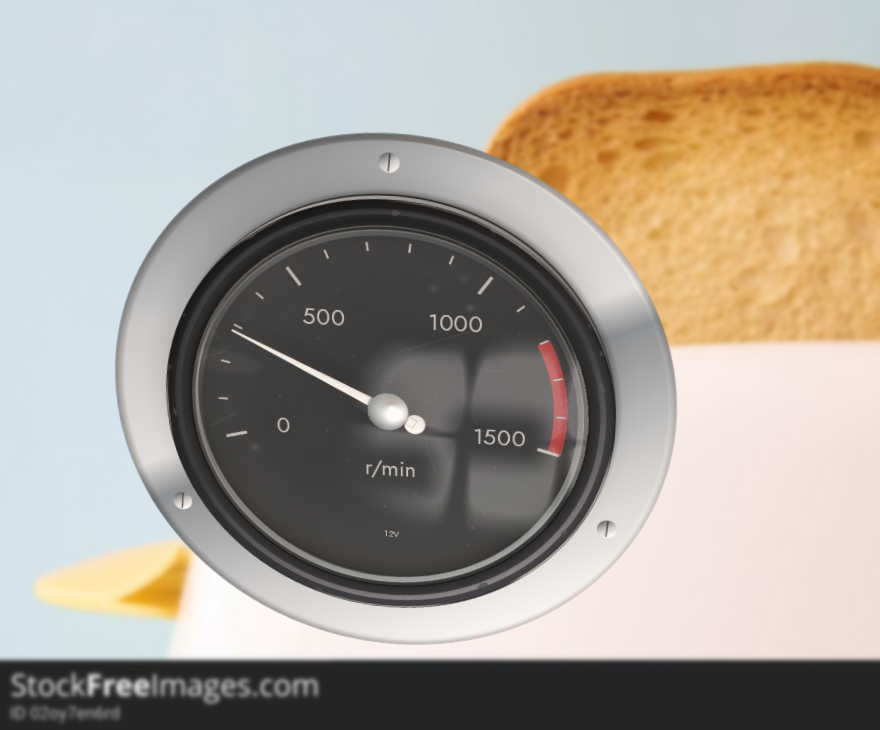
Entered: 300; rpm
